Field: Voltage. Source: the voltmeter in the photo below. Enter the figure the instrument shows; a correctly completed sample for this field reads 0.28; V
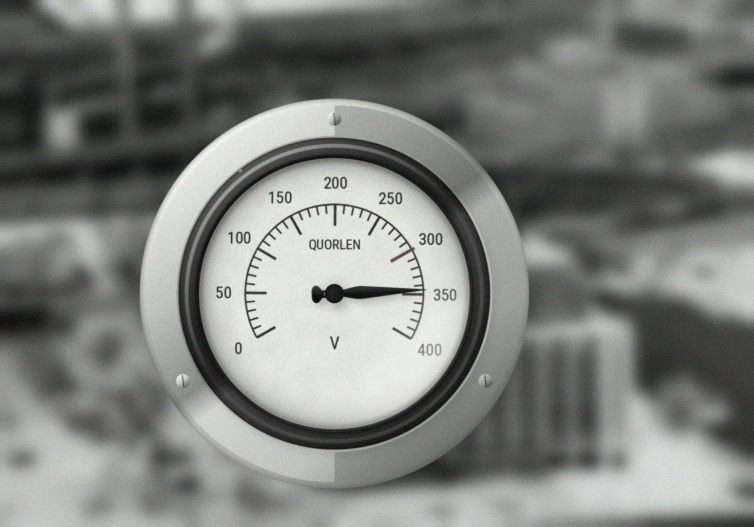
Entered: 345; V
